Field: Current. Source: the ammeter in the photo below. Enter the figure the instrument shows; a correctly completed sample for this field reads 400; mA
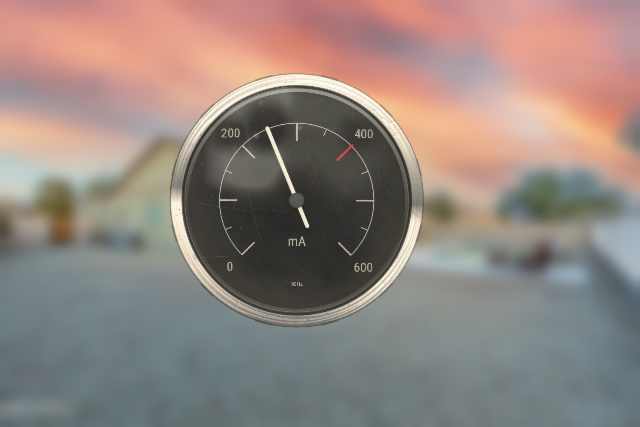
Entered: 250; mA
